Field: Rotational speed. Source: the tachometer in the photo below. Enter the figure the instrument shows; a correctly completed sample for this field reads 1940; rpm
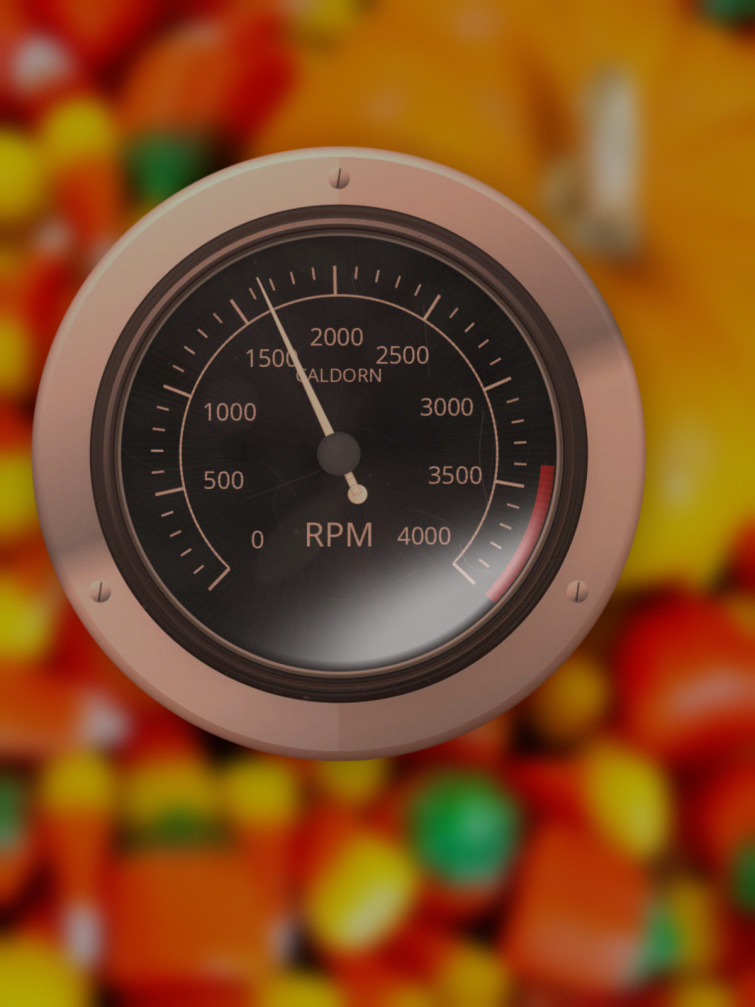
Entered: 1650; rpm
